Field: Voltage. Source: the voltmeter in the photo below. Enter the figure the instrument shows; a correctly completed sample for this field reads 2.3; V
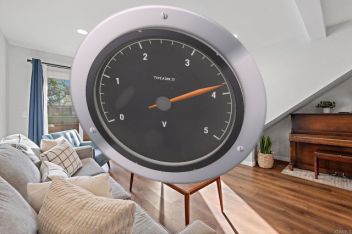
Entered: 3.8; V
